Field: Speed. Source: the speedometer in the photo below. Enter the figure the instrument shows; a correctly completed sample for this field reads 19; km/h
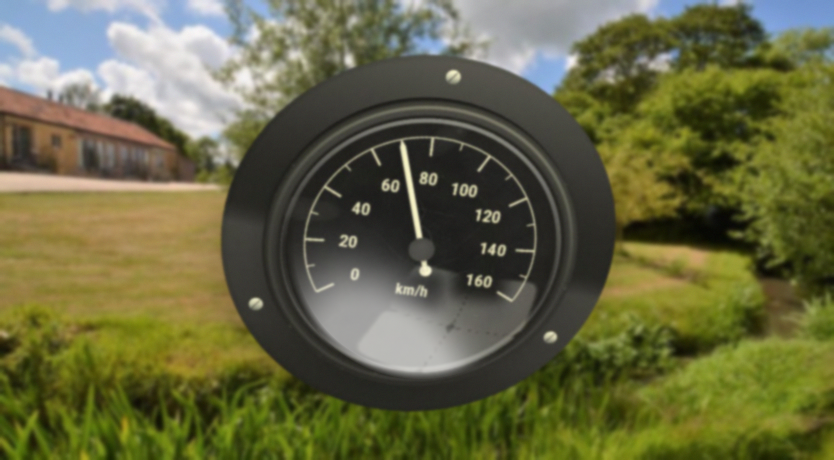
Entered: 70; km/h
